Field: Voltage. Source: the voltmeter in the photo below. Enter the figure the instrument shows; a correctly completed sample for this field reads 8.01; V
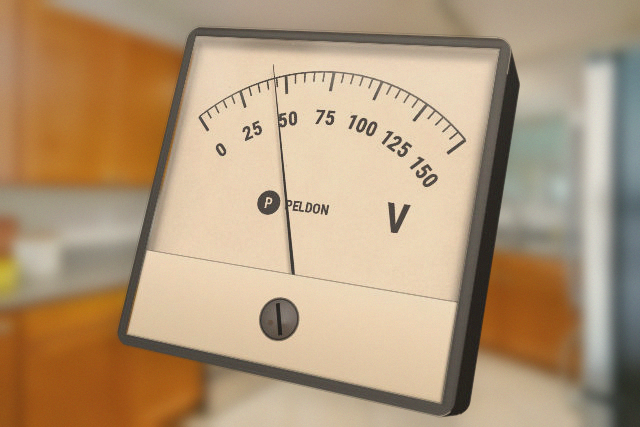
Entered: 45; V
